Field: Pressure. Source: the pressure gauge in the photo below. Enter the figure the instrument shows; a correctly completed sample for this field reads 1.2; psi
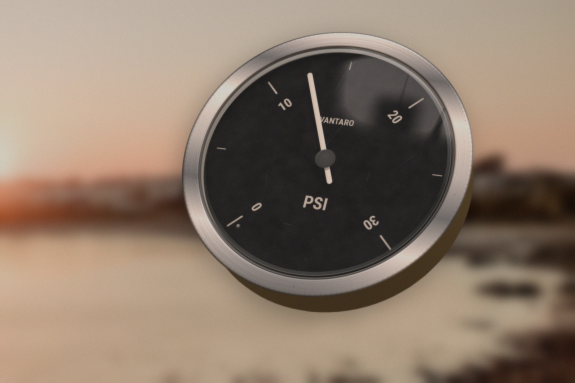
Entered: 12.5; psi
